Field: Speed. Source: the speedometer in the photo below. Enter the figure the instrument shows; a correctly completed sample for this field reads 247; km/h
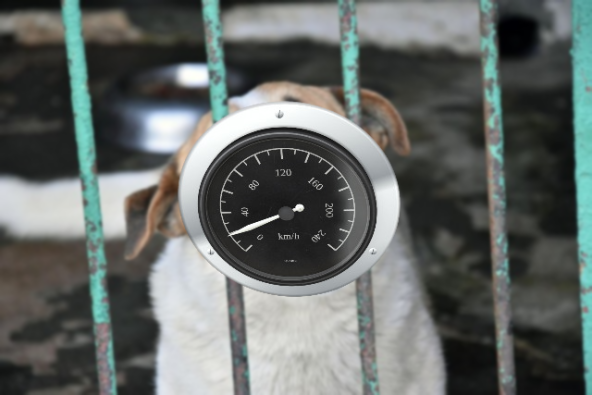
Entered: 20; km/h
